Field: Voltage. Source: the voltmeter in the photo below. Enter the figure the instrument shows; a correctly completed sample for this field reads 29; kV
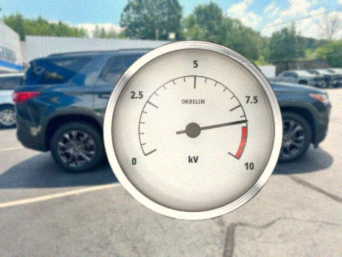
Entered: 8.25; kV
